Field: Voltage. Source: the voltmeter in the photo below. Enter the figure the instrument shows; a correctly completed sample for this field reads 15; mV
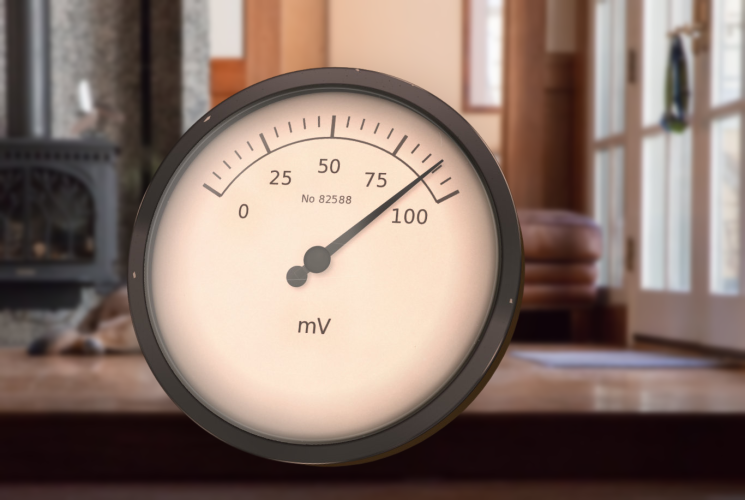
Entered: 90; mV
